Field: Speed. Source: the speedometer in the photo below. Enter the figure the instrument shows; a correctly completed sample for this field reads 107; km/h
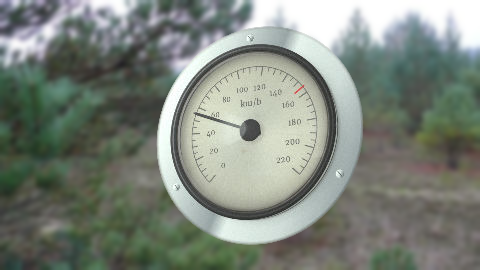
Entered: 55; km/h
